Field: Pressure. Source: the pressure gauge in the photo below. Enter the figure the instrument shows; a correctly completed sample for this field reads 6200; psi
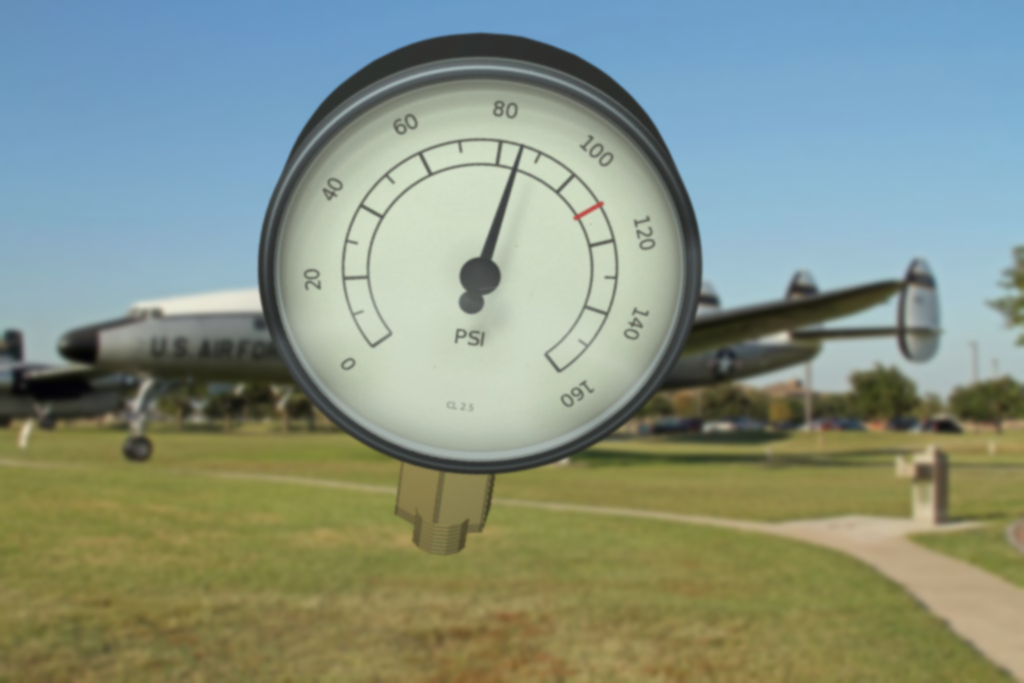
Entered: 85; psi
